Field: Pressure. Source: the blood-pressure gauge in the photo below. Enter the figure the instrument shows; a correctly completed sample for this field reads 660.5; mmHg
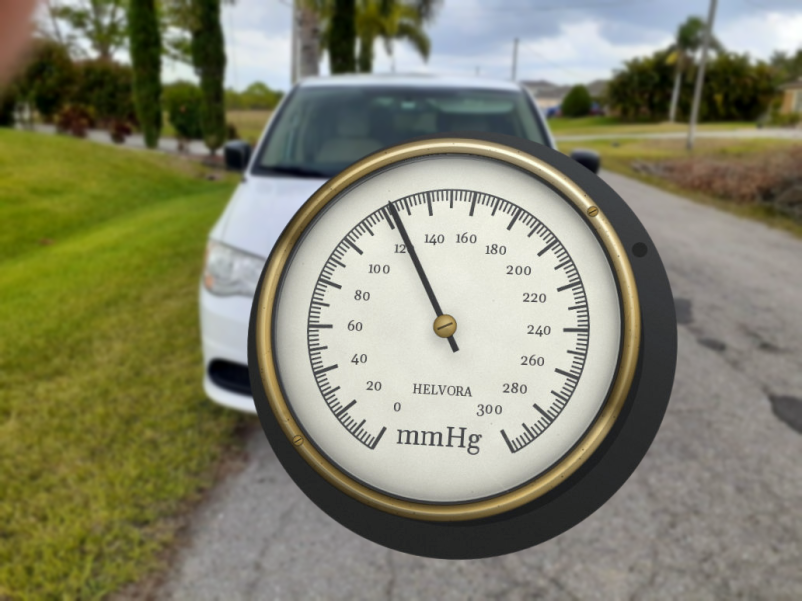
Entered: 124; mmHg
